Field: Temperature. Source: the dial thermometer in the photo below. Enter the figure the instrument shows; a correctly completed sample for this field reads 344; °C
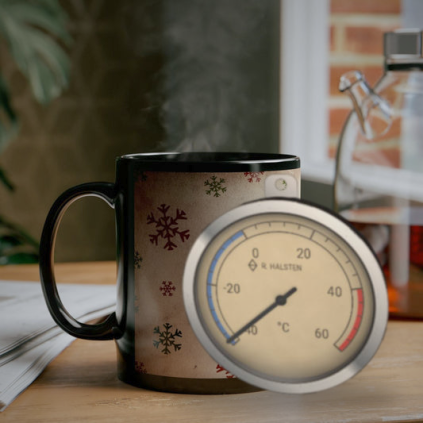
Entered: -38; °C
